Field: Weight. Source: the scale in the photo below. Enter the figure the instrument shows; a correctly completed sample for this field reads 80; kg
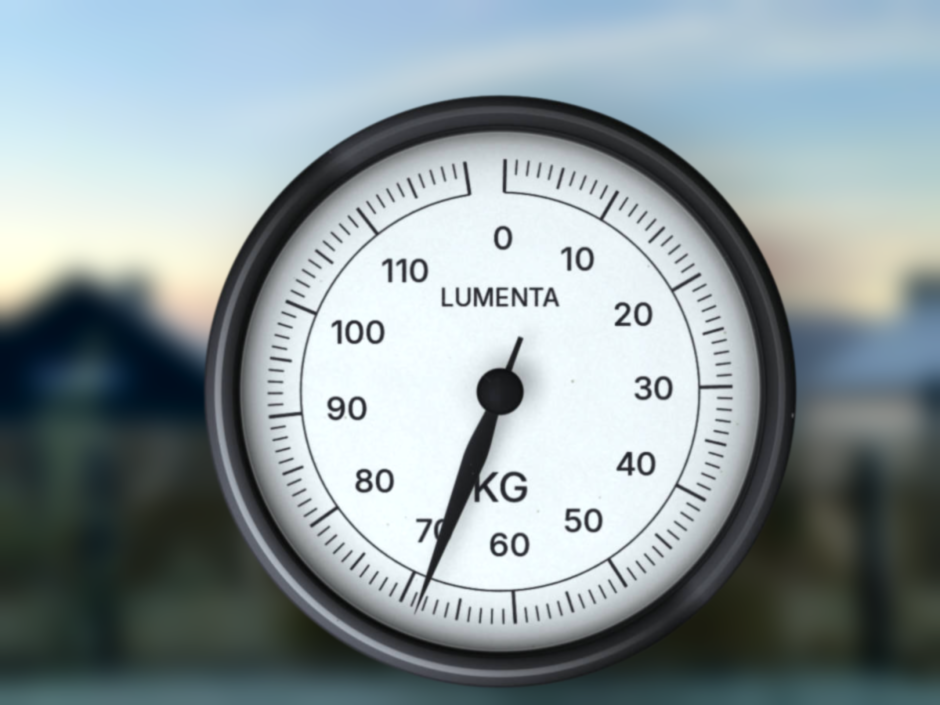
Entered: 68.5; kg
